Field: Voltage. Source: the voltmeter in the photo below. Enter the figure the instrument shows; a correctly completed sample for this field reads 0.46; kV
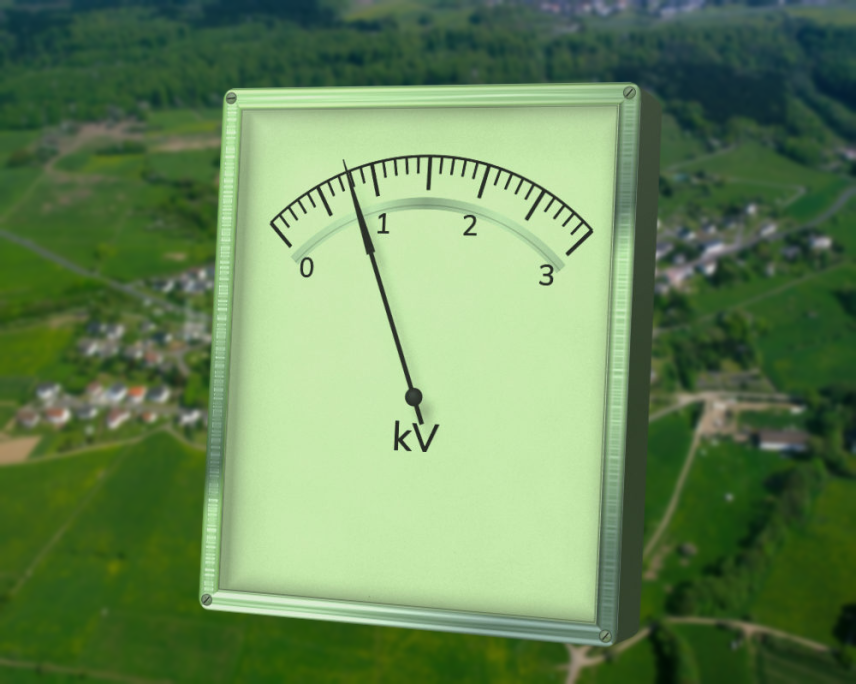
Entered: 0.8; kV
